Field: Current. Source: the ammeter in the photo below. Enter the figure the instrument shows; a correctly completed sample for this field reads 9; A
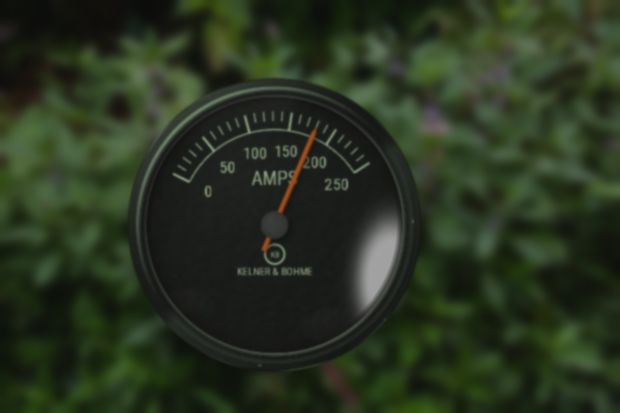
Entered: 180; A
